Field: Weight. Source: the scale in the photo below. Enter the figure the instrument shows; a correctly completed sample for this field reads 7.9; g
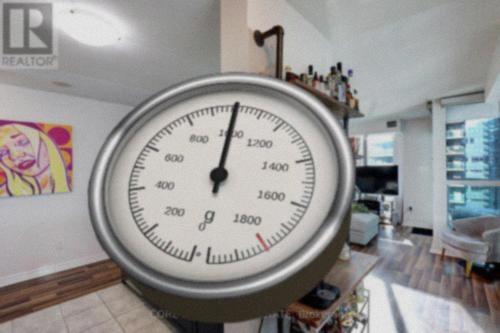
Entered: 1000; g
